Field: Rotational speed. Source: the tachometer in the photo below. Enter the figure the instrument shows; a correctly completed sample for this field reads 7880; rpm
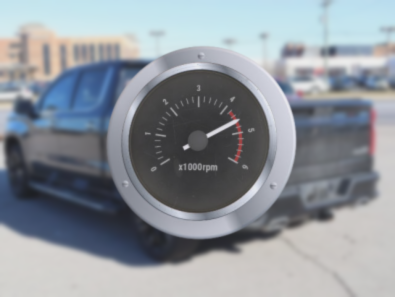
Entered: 4600; rpm
